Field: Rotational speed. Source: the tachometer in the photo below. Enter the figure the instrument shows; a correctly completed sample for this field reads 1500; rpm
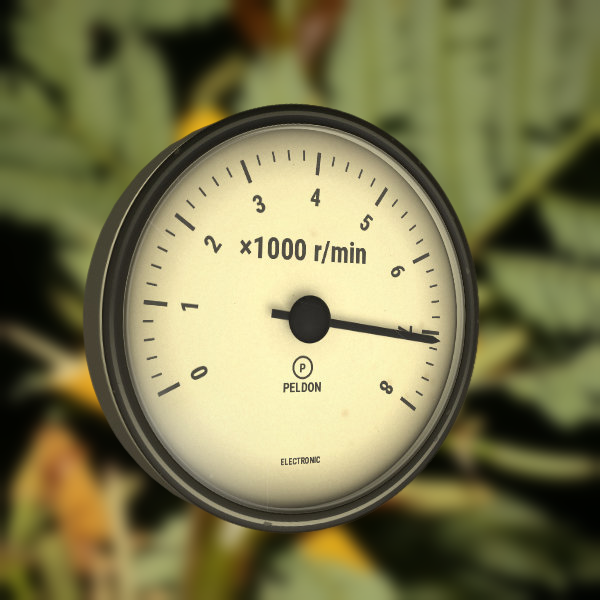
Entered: 7100; rpm
